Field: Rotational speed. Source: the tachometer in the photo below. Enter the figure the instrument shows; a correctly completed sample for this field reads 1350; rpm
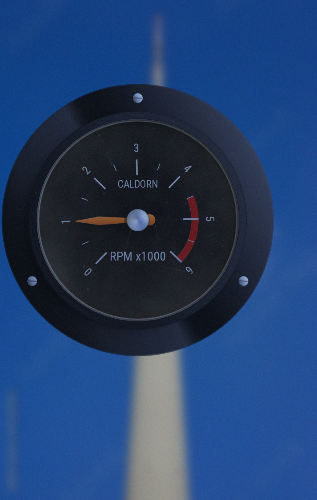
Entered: 1000; rpm
